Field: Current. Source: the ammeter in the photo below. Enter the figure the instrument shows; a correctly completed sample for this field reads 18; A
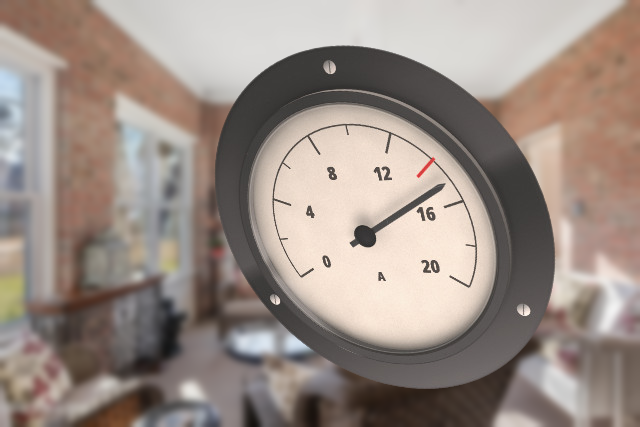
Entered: 15; A
